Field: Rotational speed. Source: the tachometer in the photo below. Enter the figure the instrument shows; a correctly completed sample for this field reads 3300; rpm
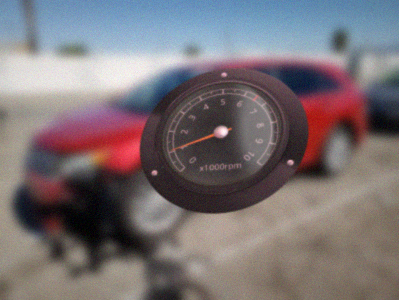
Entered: 1000; rpm
